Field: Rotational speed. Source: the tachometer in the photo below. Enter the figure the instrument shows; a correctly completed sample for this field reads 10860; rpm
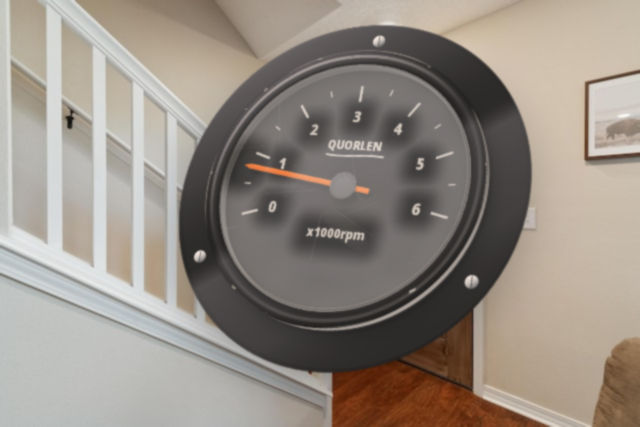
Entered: 750; rpm
